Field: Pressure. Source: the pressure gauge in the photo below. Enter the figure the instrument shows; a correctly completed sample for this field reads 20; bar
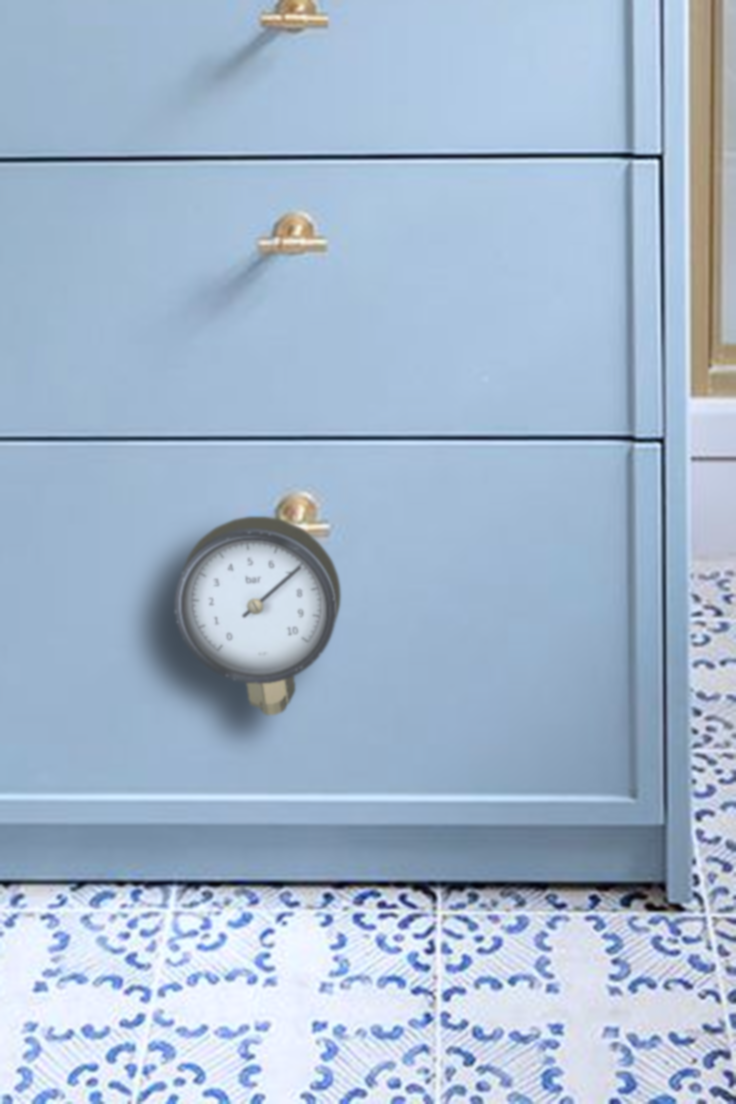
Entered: 7; bar
